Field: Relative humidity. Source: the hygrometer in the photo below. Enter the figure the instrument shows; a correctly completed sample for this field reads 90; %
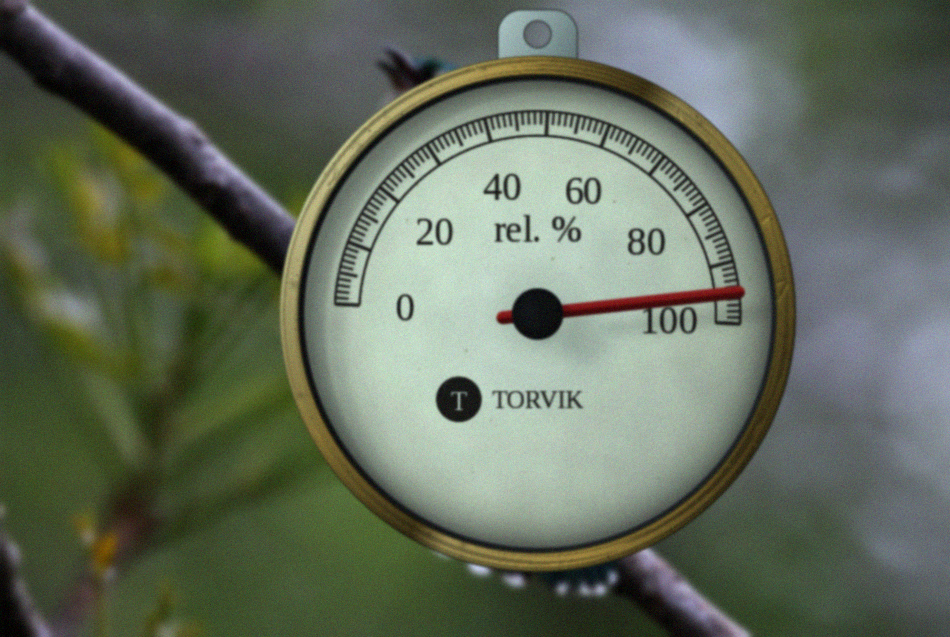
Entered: 95; %
